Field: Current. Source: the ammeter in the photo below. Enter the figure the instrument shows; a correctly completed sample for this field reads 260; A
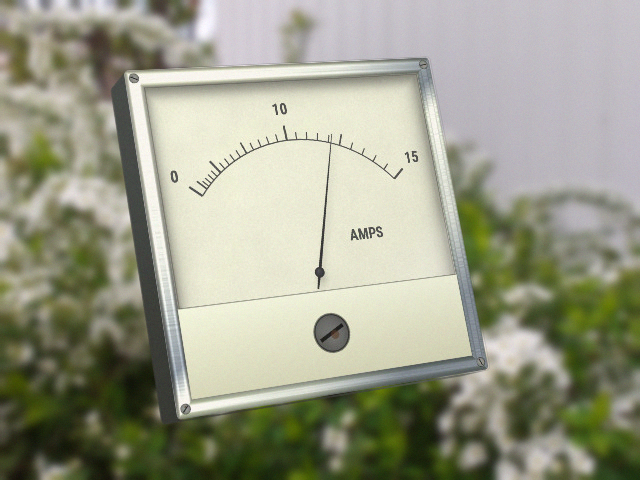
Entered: 12; A
